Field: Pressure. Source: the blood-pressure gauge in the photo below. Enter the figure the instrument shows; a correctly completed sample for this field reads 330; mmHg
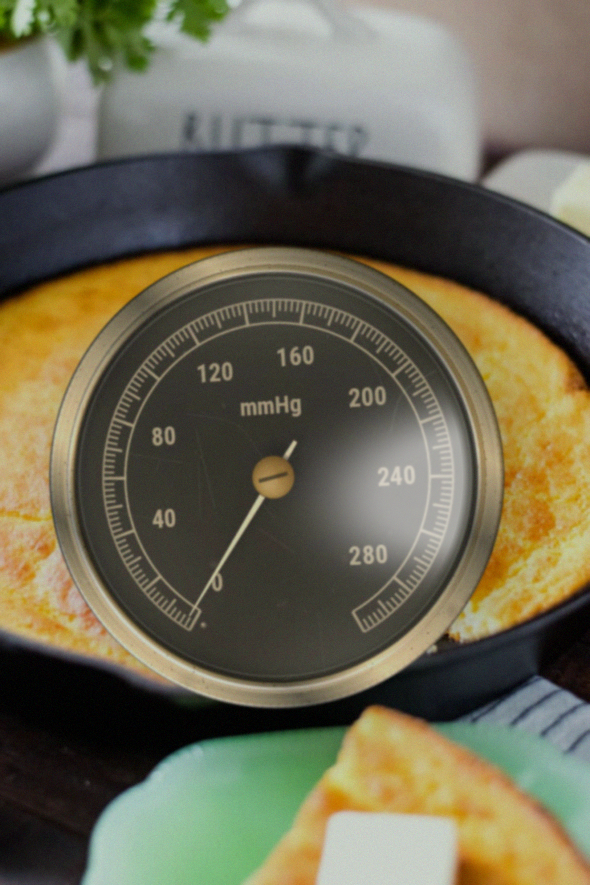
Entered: 2; mmHg
